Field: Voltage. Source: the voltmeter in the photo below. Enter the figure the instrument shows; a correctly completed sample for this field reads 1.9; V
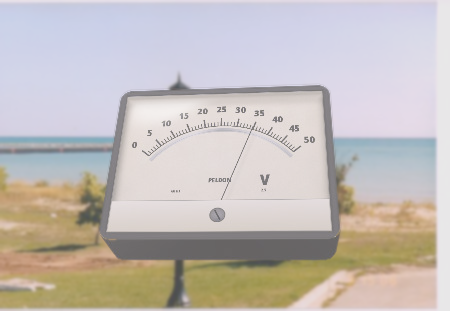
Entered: 35; V
